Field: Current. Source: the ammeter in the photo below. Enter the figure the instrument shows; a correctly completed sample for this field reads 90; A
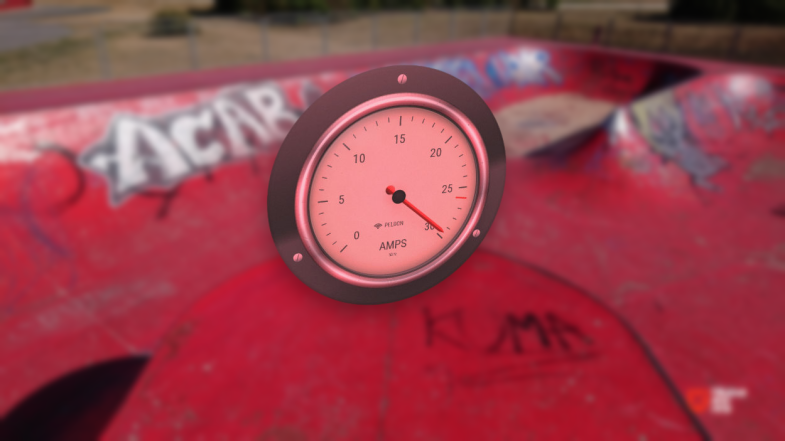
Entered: 29.5; A
